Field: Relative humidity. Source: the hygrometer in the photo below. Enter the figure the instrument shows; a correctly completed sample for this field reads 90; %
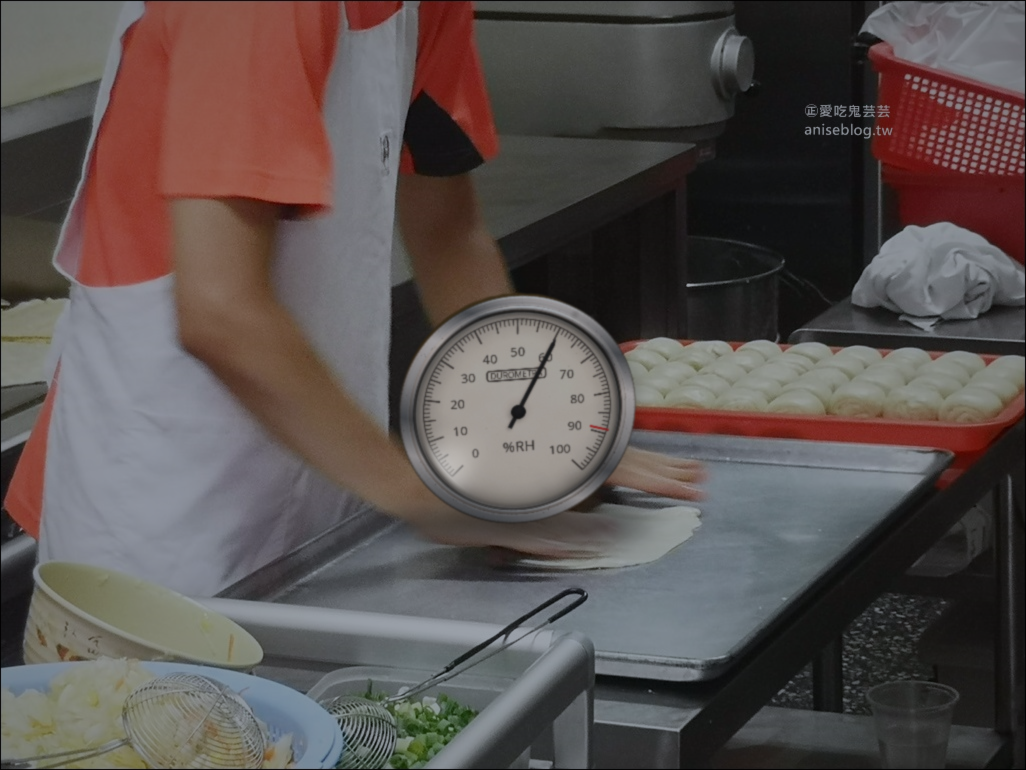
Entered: 60; %
